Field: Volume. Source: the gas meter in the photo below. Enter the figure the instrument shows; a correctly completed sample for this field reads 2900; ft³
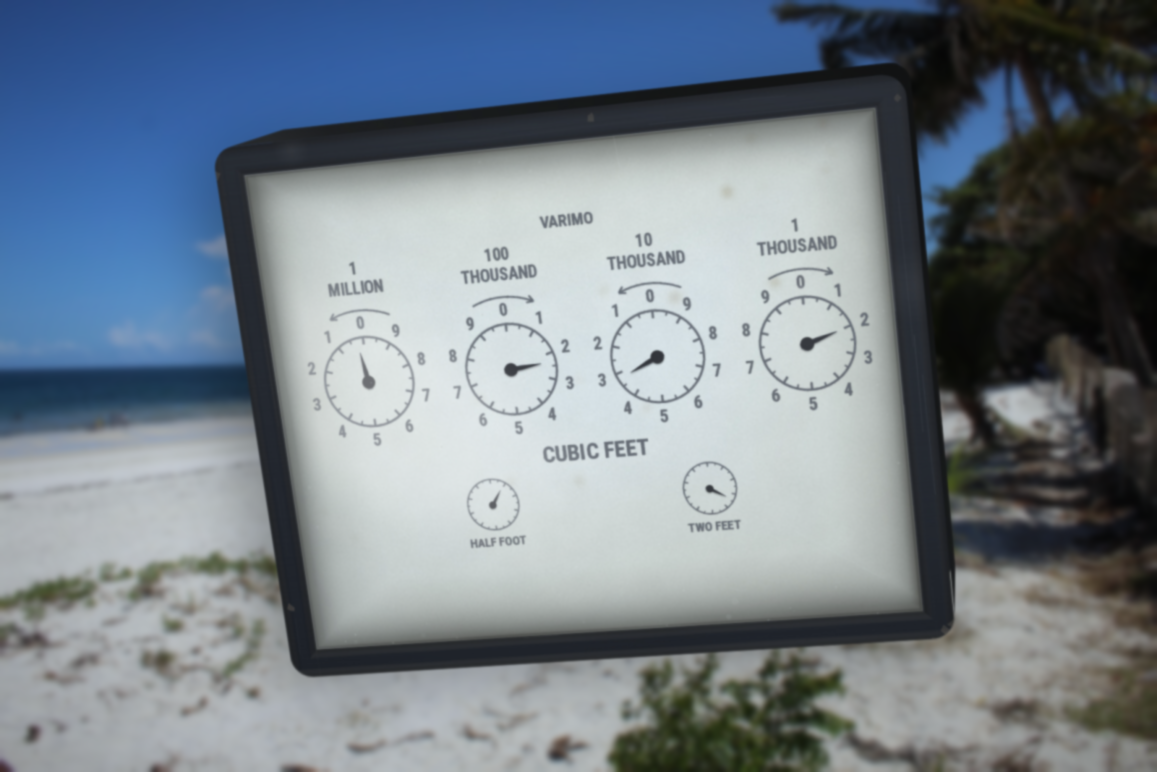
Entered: 23200; ft³
